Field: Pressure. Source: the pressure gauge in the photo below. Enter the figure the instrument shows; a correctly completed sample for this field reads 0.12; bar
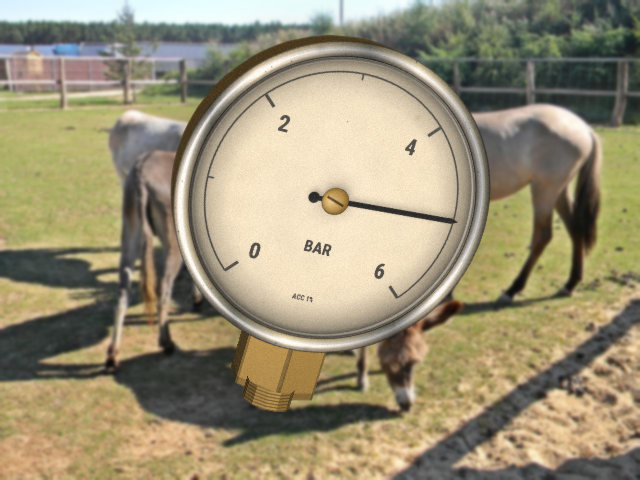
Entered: 5; bar
